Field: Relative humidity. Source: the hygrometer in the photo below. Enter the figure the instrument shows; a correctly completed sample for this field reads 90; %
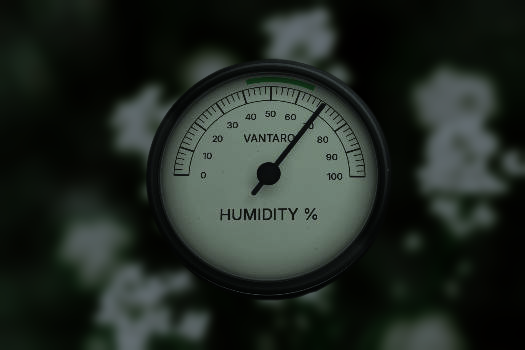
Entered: 70; %
